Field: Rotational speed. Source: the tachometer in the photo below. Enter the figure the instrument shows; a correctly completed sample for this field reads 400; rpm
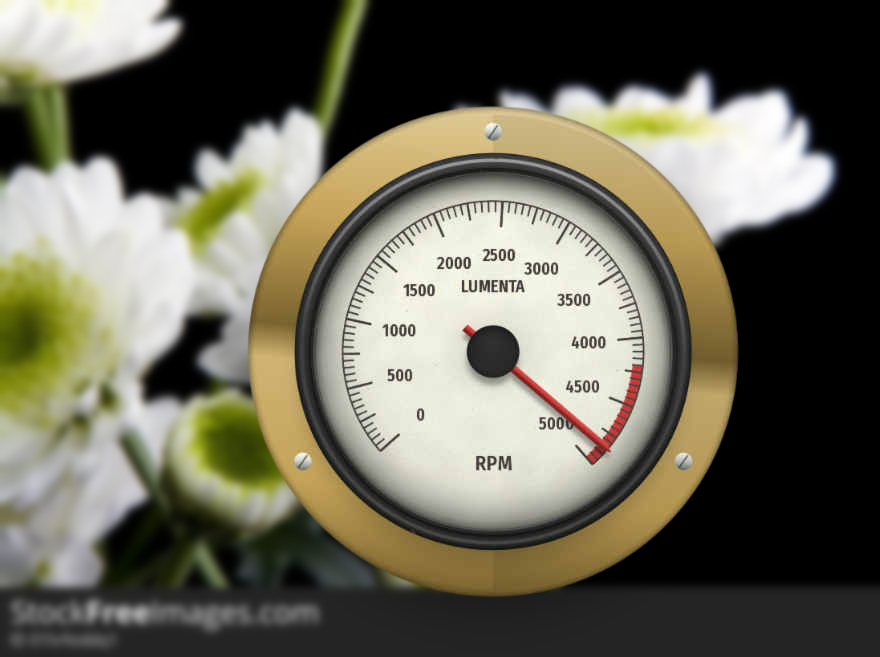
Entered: 4850; rpm
